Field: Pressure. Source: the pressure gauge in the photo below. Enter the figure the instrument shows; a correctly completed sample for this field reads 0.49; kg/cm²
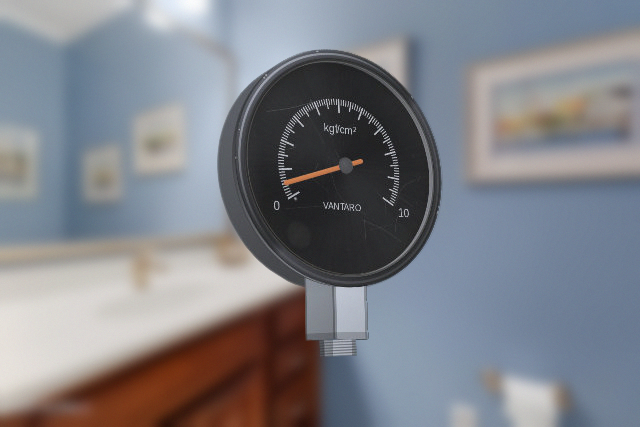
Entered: 0.5; kg/cm²
